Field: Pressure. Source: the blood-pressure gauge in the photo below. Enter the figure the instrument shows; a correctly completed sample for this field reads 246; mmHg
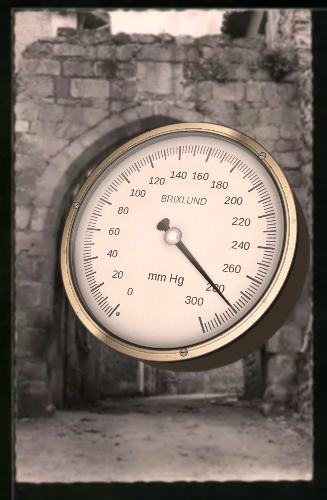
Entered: 280; mmHg
